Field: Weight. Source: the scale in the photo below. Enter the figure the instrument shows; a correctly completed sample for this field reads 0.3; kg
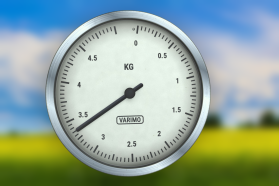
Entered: 3.35; kg
